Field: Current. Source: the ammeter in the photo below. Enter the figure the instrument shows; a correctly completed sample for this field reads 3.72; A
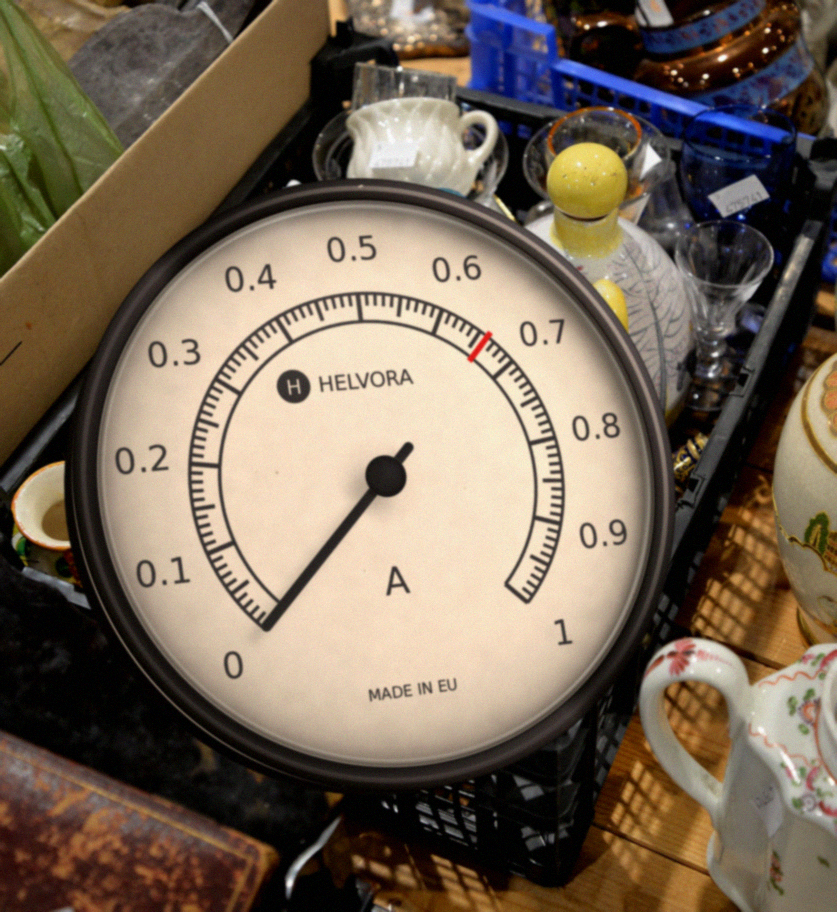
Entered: 0; A
